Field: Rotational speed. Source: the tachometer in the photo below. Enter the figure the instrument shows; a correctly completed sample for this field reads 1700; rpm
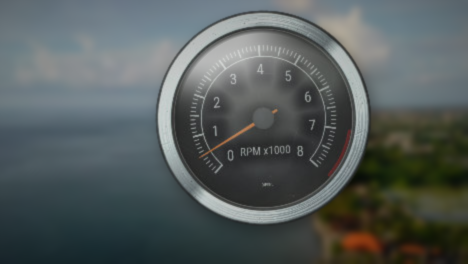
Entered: 500; rpm
